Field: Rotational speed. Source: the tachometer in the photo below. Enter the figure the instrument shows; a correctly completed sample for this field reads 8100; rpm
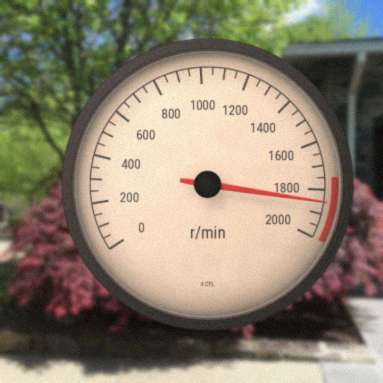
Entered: 1850; rpm
